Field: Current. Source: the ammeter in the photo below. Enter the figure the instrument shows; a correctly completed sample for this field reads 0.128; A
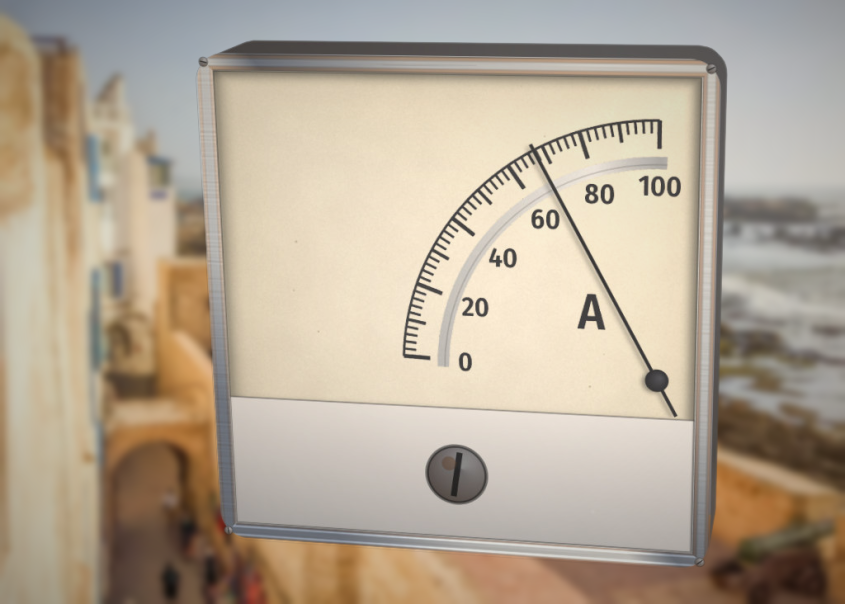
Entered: 68; A
